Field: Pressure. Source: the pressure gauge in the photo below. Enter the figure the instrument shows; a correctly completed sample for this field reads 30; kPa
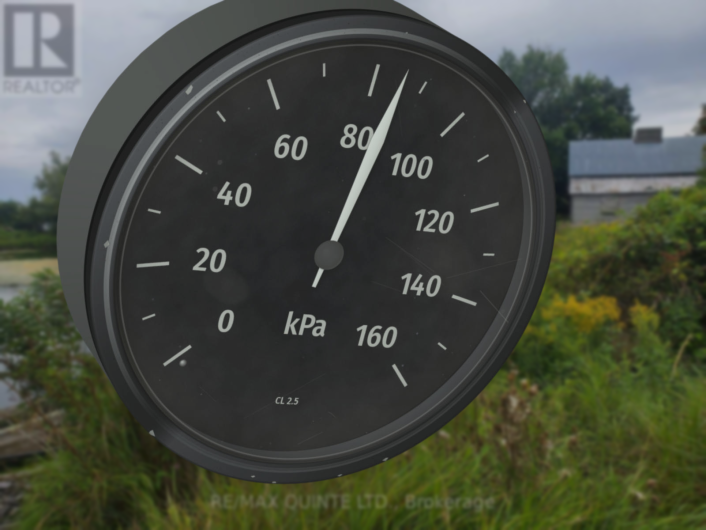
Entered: 85; kPa
